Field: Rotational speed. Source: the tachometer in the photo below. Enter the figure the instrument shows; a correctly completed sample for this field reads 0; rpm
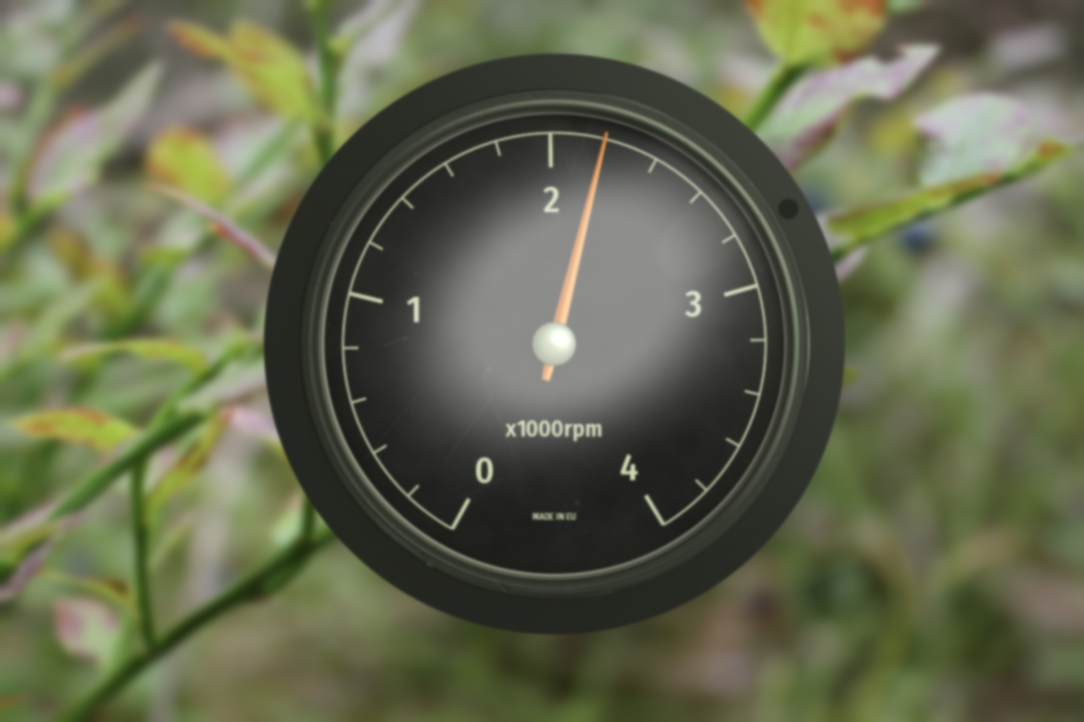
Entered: 2200; rpm
